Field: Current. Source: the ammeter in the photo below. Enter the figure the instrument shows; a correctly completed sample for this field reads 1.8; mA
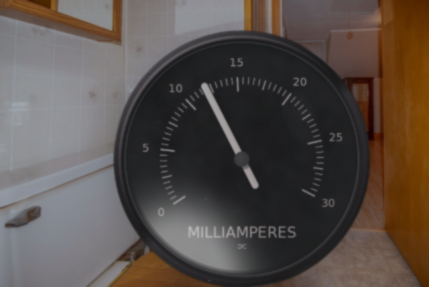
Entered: 12; mA
